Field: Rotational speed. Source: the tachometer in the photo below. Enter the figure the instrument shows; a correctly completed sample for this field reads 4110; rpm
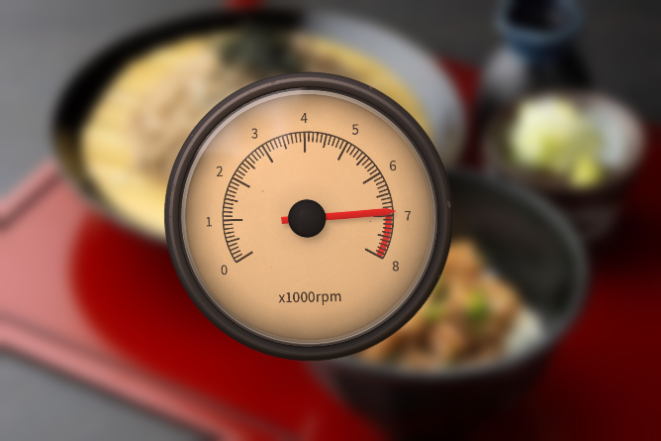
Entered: 6900; rpm
